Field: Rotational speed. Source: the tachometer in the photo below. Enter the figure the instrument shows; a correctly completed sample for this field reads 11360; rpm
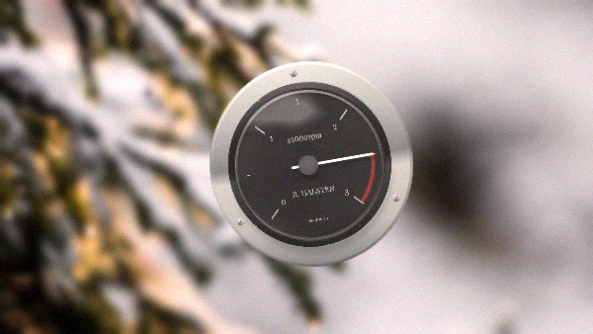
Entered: 2500; rpm
